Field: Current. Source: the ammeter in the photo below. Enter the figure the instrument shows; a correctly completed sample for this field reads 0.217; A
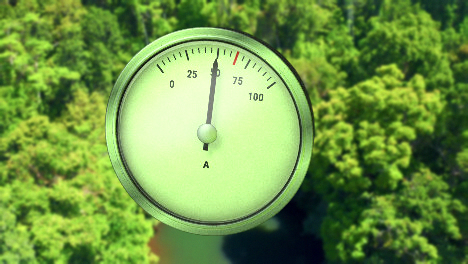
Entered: 50; A
